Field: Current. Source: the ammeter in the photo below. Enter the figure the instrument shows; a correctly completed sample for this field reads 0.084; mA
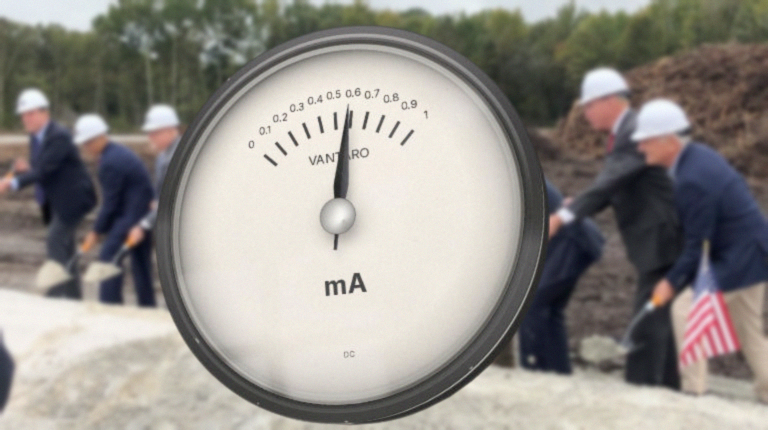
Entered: 0.6; mA
